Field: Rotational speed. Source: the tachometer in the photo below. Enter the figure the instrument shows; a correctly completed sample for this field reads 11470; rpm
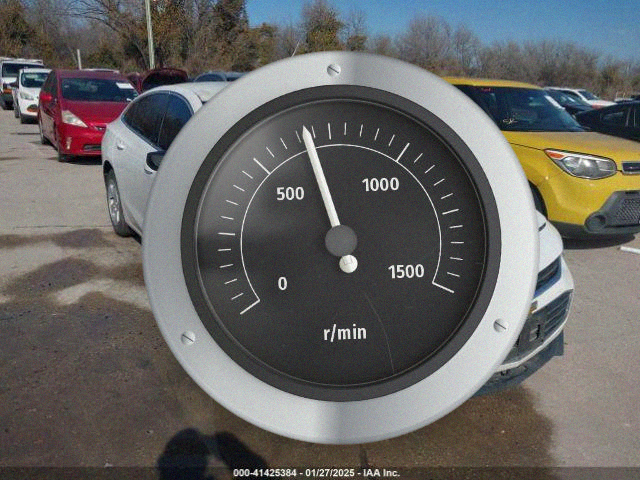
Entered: 675; rpm
